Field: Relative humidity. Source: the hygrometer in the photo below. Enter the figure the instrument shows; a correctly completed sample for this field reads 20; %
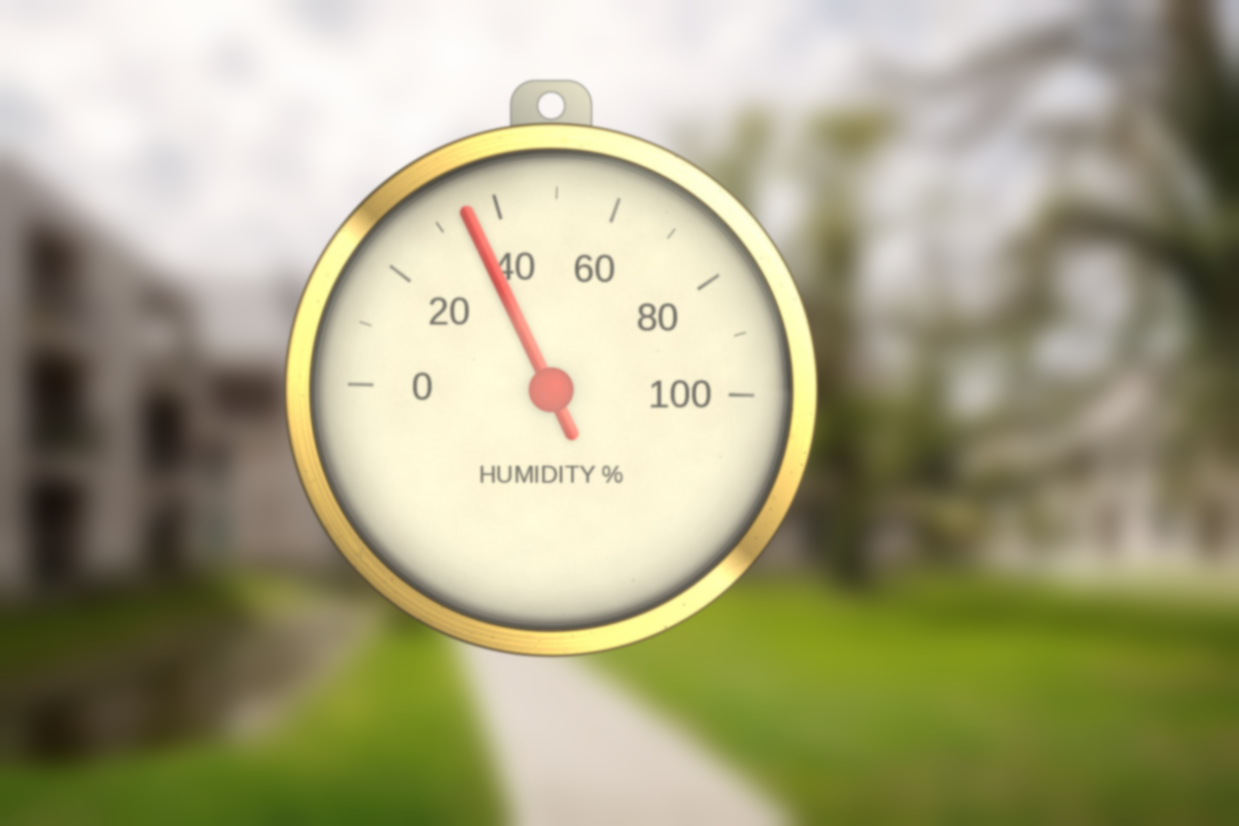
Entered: 35; %
